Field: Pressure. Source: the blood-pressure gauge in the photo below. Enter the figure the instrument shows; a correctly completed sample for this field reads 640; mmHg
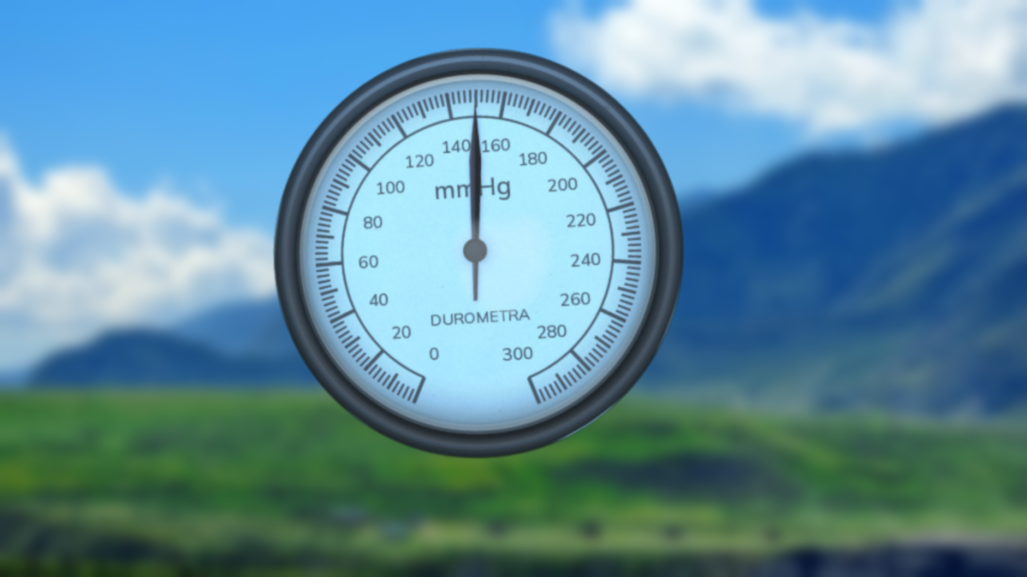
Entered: 150; mmHg
